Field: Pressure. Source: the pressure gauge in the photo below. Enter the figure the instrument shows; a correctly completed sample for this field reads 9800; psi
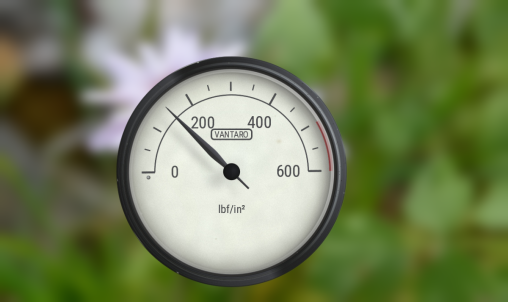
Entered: 150; psi
